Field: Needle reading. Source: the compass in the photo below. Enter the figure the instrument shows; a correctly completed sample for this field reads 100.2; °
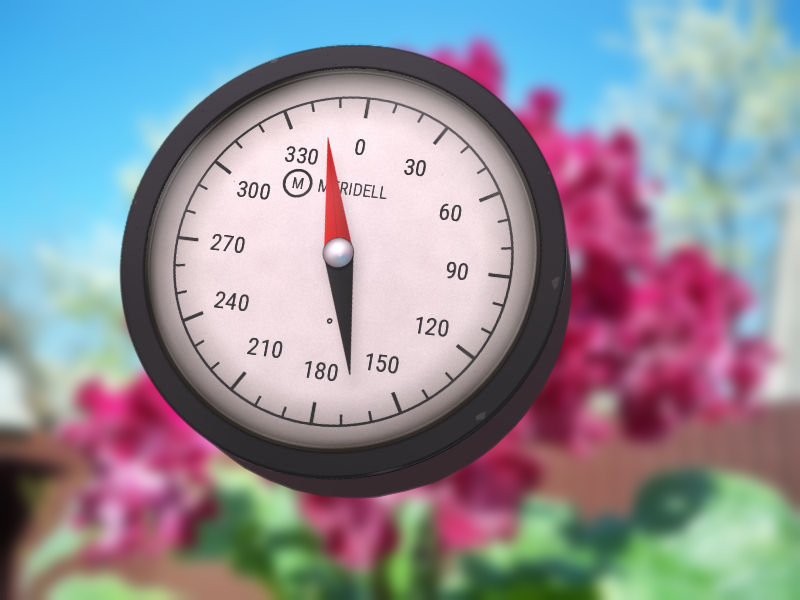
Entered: 345; °
